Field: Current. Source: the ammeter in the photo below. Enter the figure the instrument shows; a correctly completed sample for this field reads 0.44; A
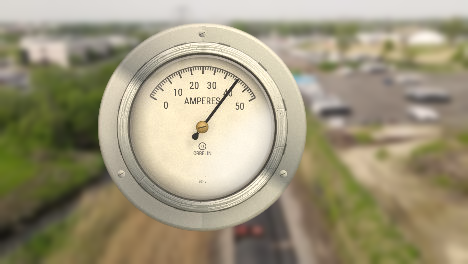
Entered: 40; A
